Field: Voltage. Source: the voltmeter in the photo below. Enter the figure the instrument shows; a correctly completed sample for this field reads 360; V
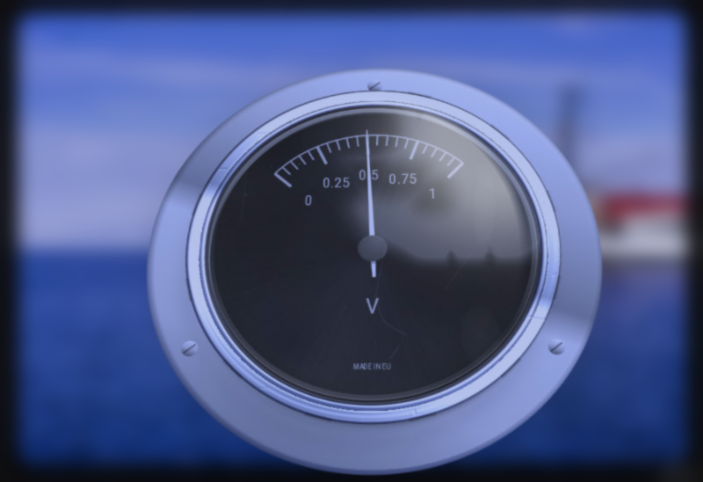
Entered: 0.5; V
